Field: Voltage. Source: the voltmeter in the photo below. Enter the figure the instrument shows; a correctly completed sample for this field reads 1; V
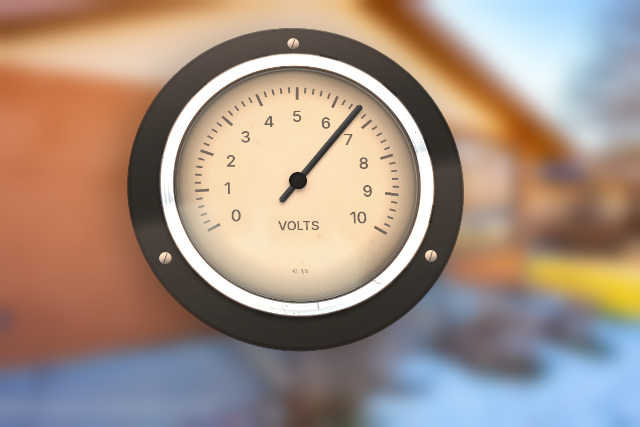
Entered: 6.6; V
